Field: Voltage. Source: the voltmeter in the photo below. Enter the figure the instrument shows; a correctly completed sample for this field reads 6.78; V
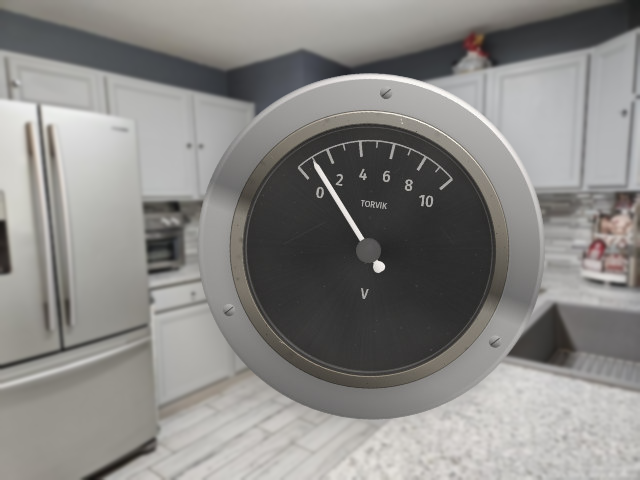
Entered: 1; V
